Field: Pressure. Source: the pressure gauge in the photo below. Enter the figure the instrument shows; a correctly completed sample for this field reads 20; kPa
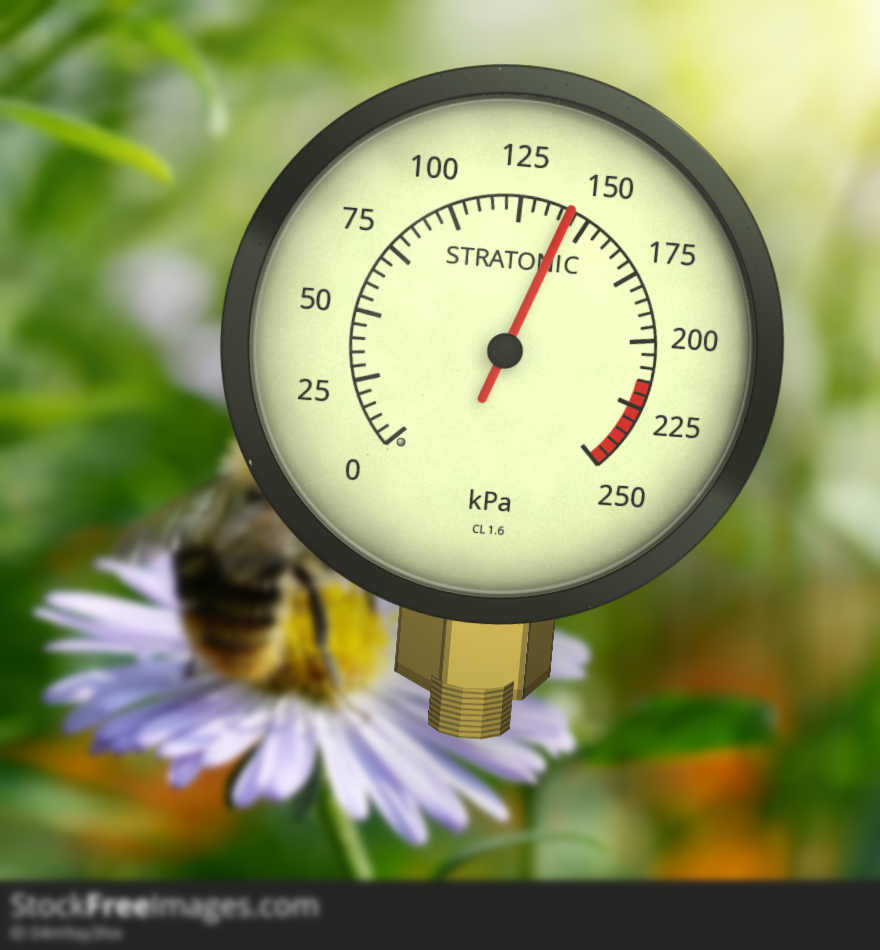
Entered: 142.5; kPa
